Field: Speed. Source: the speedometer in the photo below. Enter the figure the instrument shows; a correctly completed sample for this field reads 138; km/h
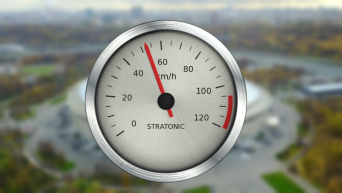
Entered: 52.5; km/h
